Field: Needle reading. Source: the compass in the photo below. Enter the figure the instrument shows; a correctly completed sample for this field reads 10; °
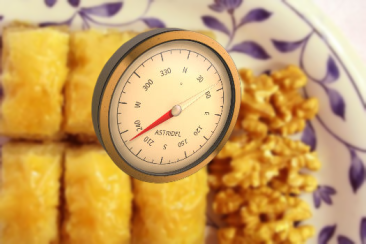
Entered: 230; °
